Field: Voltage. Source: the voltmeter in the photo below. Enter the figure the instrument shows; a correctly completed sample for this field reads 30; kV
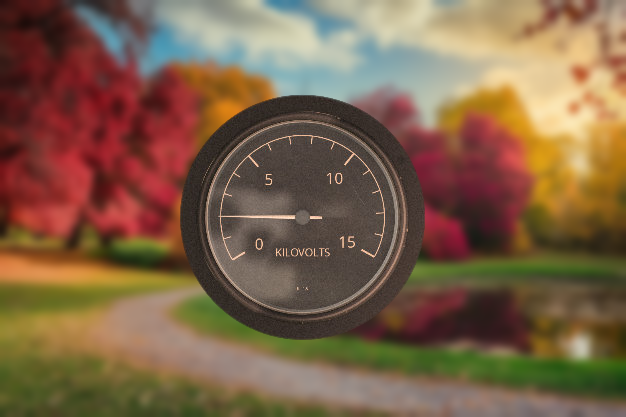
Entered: 2; kV
